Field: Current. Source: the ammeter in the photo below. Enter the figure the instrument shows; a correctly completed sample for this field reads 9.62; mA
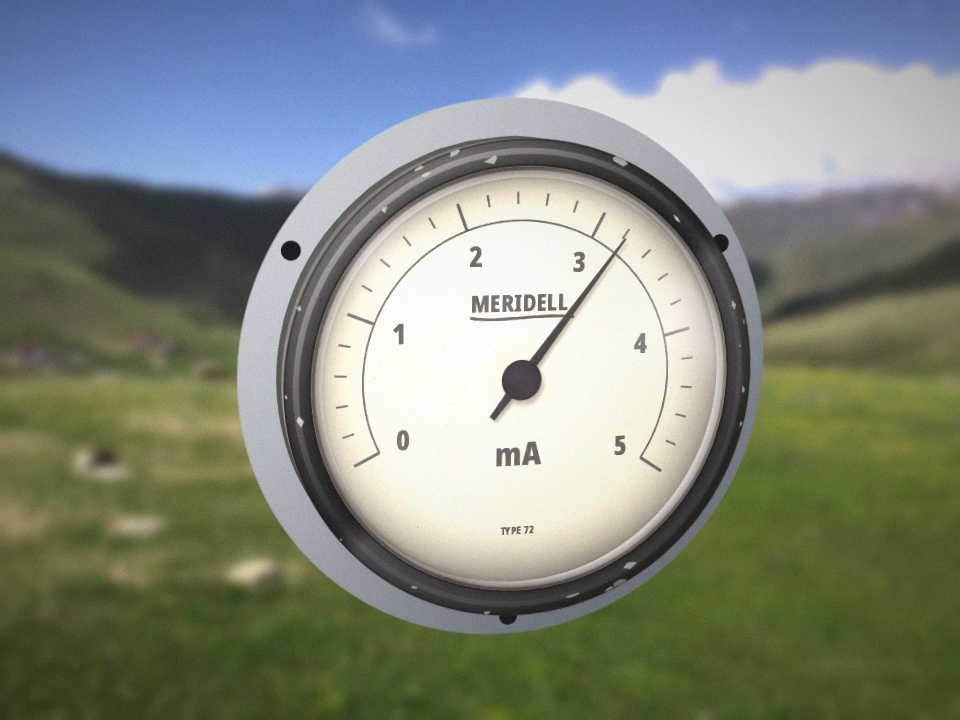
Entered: 3.2; mA
